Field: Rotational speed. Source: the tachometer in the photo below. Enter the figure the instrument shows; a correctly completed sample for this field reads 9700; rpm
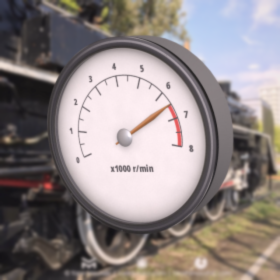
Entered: 6500; rpm
